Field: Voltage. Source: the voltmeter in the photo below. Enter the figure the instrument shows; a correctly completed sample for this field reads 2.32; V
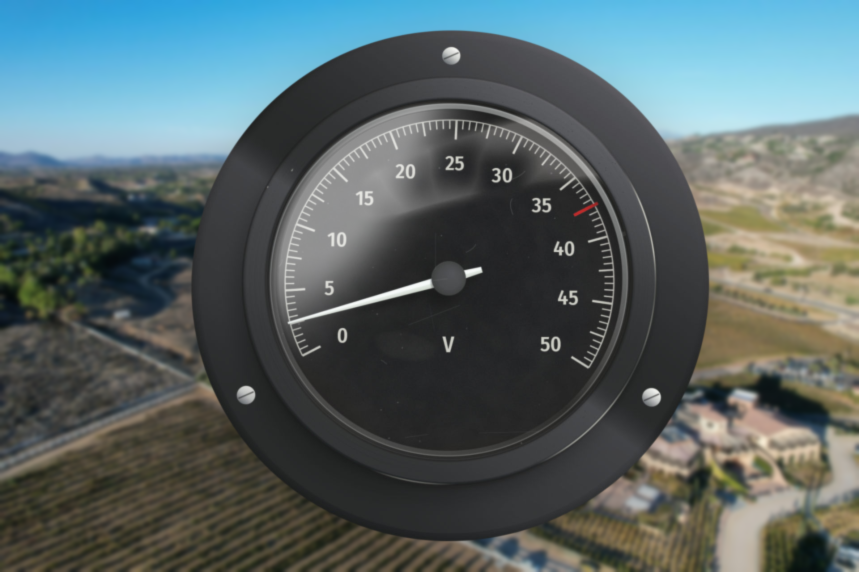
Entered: 2.5; V
